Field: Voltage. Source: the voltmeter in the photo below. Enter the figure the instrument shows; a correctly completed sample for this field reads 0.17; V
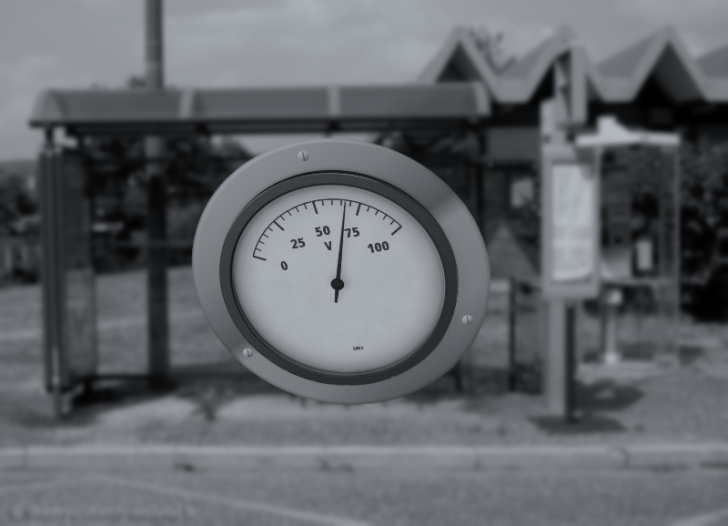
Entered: 67.5; V
